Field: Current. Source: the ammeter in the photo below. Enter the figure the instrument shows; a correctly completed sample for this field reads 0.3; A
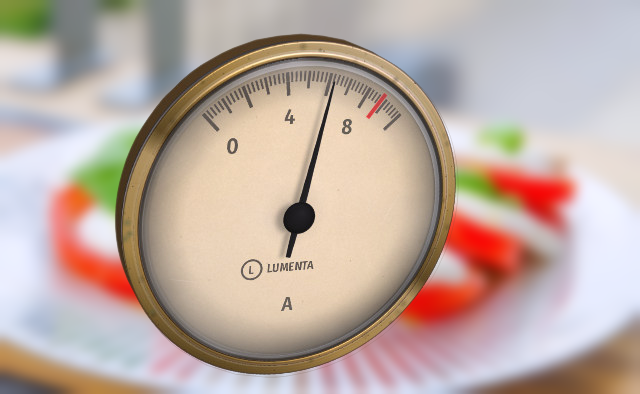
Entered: 6; A
